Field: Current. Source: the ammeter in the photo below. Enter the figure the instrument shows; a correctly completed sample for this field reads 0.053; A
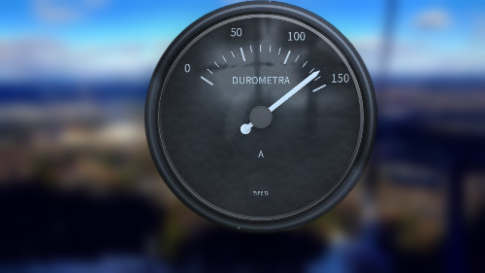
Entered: 135; A
